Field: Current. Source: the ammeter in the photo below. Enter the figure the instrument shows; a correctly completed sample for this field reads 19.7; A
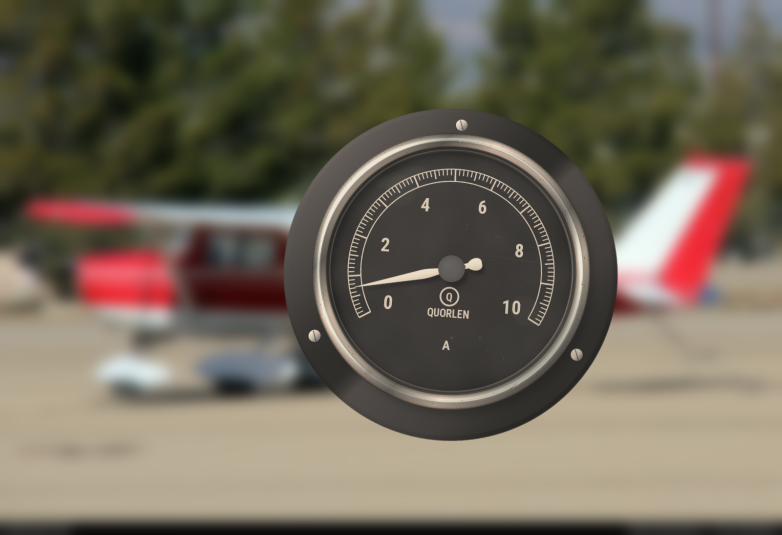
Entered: 0.7; A
